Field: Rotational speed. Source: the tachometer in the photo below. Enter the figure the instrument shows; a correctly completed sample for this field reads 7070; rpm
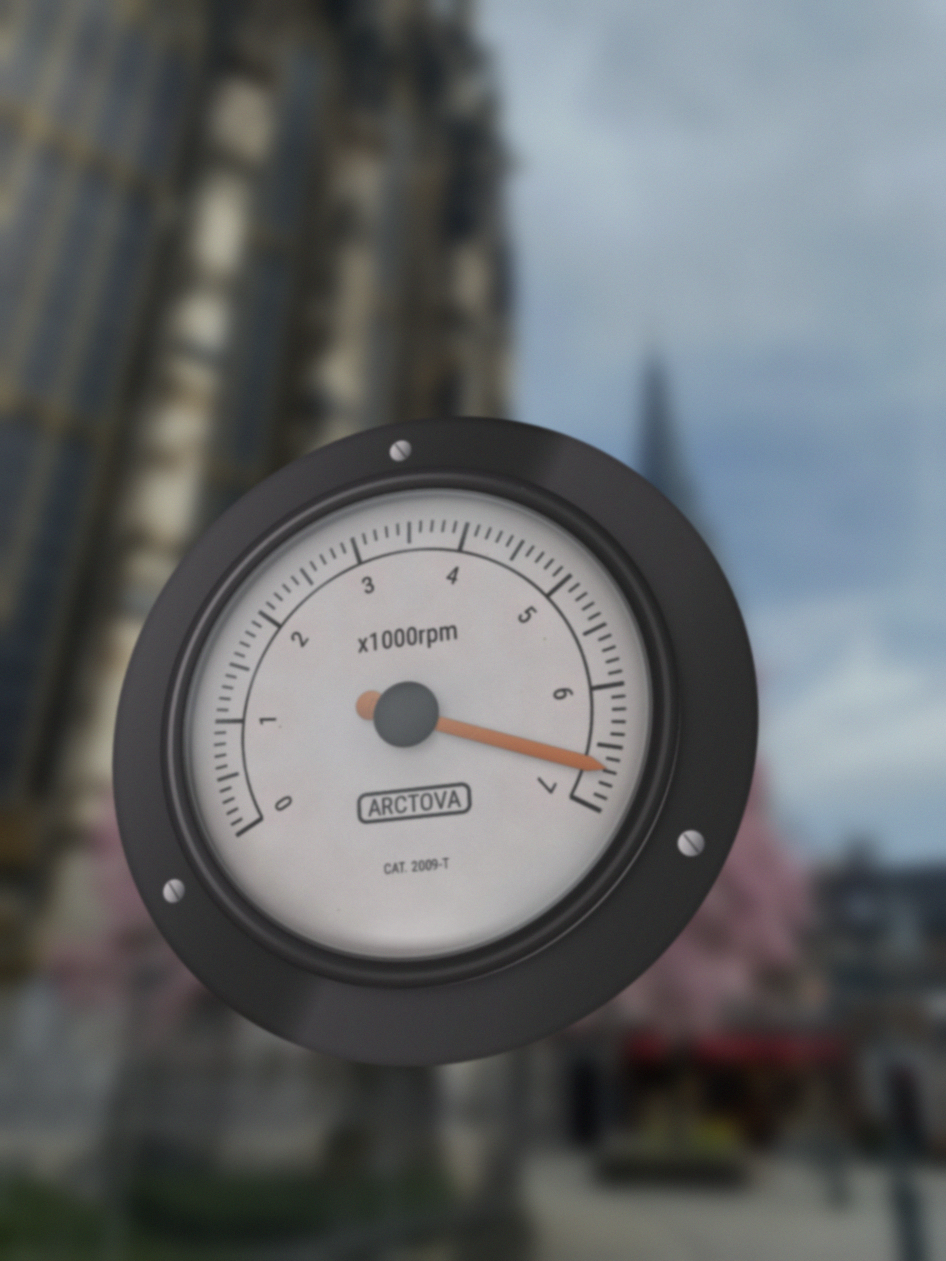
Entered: 6700; rpm
